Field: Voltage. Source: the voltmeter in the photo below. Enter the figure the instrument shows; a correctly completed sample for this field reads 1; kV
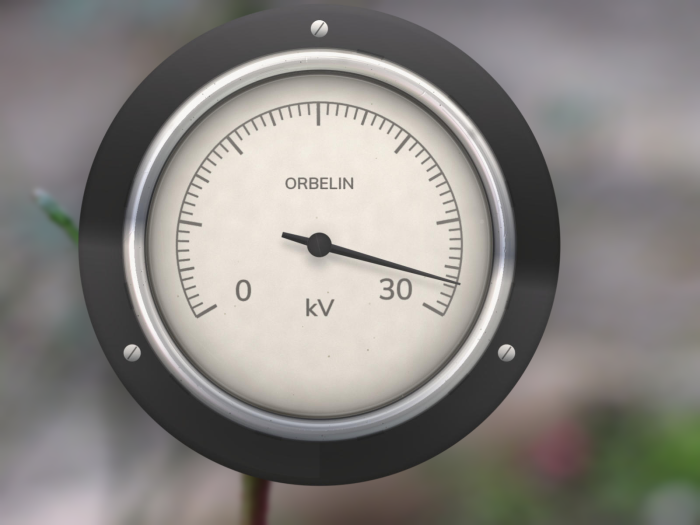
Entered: 28.25; kV
